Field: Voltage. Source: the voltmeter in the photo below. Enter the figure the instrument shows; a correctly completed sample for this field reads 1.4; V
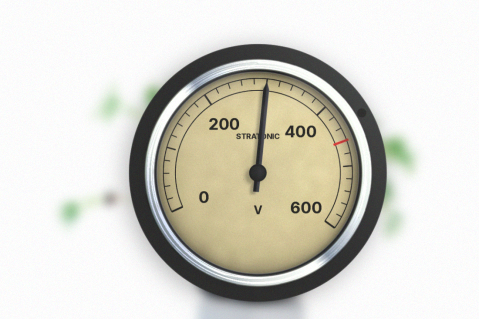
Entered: 300; V
